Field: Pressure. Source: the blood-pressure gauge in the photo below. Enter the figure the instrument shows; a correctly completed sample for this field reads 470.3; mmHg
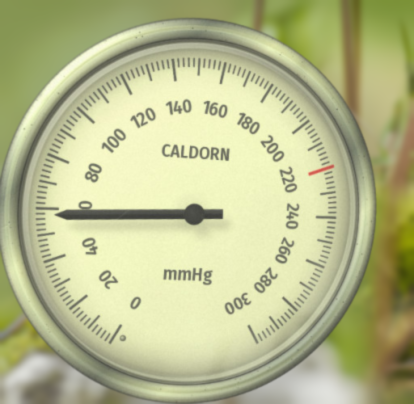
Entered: 58; mmHg
